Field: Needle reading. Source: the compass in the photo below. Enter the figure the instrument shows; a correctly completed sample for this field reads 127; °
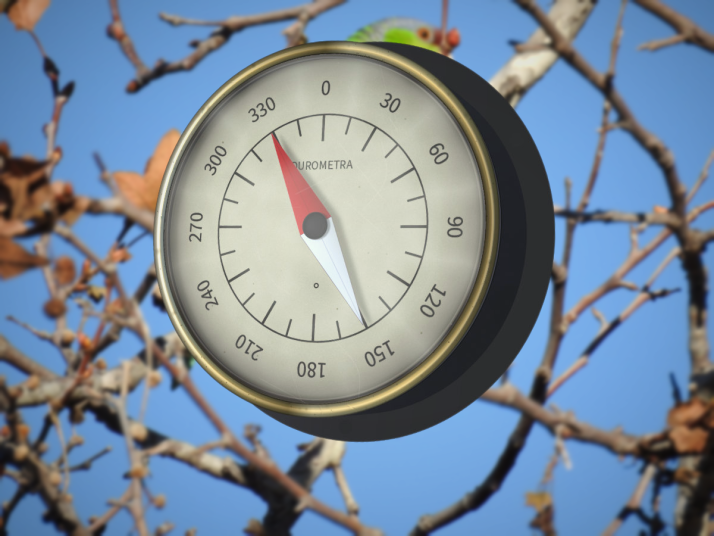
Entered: 330; °
